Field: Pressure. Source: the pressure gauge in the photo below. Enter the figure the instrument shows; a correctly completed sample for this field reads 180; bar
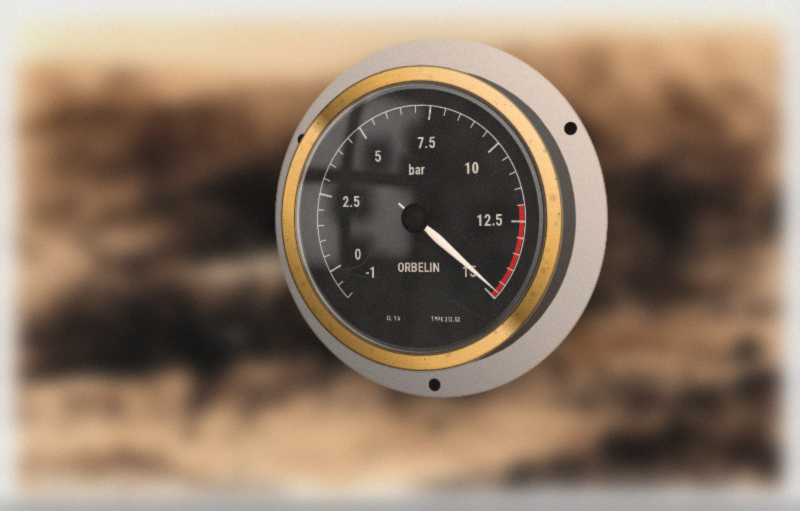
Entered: 14.75; bar
